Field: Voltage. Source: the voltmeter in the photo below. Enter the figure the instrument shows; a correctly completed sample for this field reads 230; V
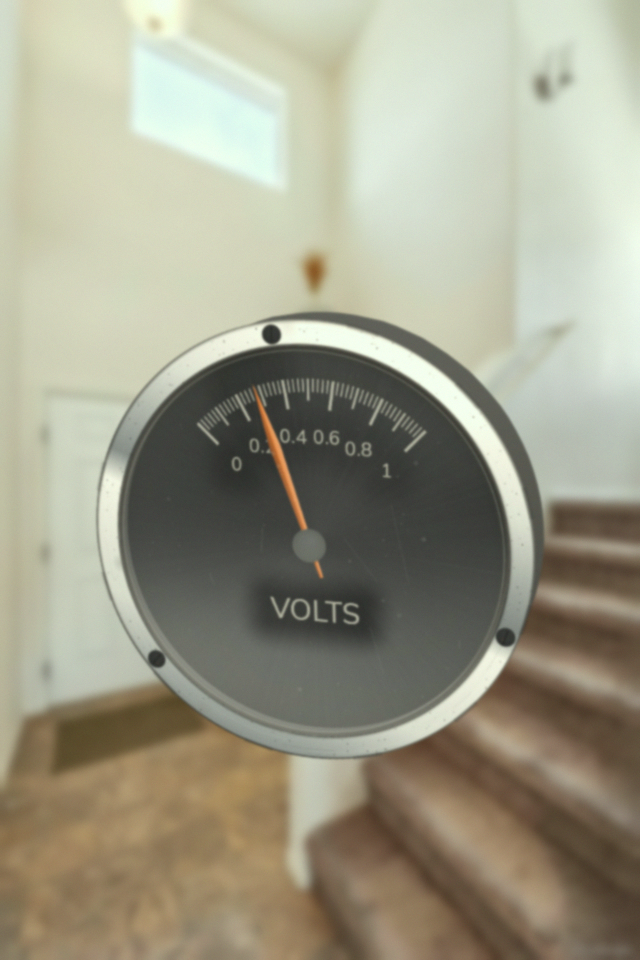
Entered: 0.3; V
